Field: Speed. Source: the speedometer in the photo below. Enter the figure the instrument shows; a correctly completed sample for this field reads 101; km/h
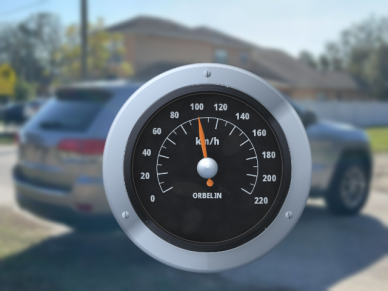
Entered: 100; km/h
